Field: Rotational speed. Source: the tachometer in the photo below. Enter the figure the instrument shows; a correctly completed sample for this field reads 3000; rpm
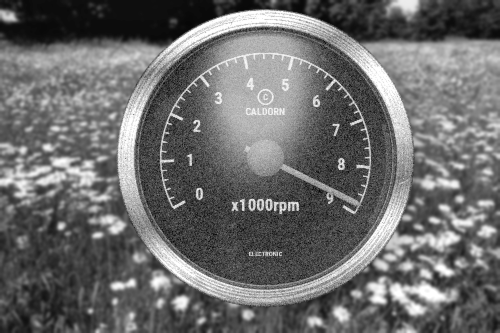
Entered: 8800; rpm
